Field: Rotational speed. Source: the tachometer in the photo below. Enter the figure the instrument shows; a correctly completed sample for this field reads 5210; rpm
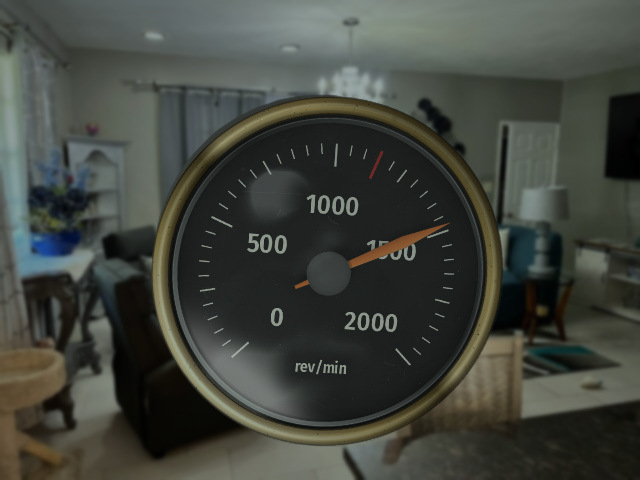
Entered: 1475; rpm
